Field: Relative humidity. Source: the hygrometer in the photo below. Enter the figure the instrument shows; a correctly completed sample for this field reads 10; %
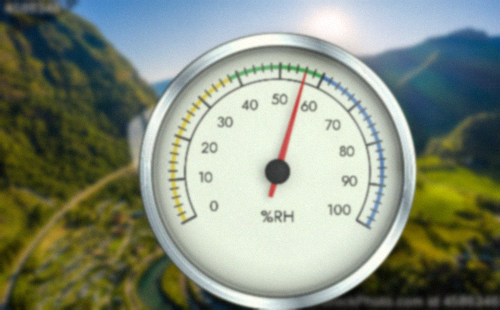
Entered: 56; %
